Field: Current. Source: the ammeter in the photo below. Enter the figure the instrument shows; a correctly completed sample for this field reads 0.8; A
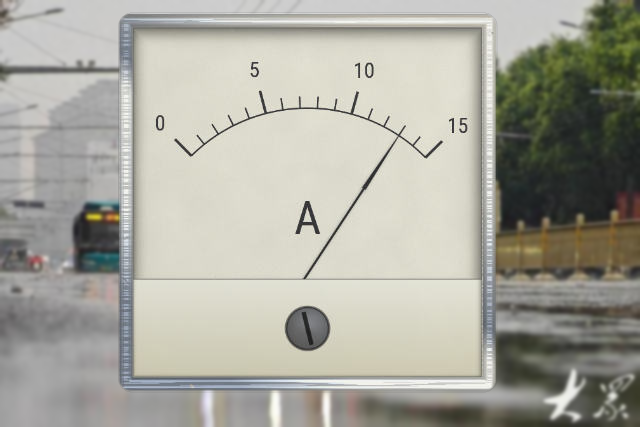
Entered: 13; A
